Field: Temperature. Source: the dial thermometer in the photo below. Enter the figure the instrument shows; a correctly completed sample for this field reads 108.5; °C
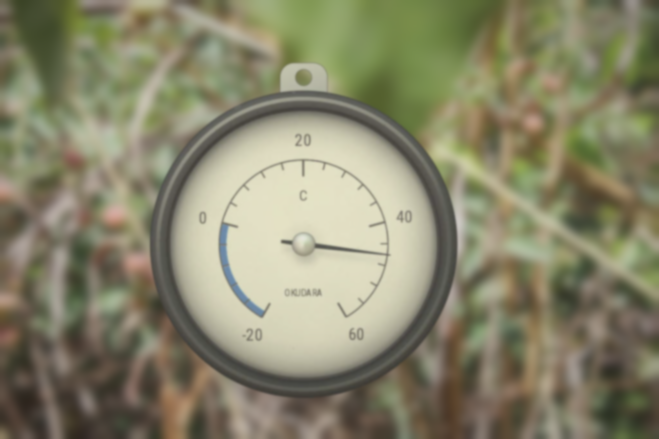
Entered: 46; °C
